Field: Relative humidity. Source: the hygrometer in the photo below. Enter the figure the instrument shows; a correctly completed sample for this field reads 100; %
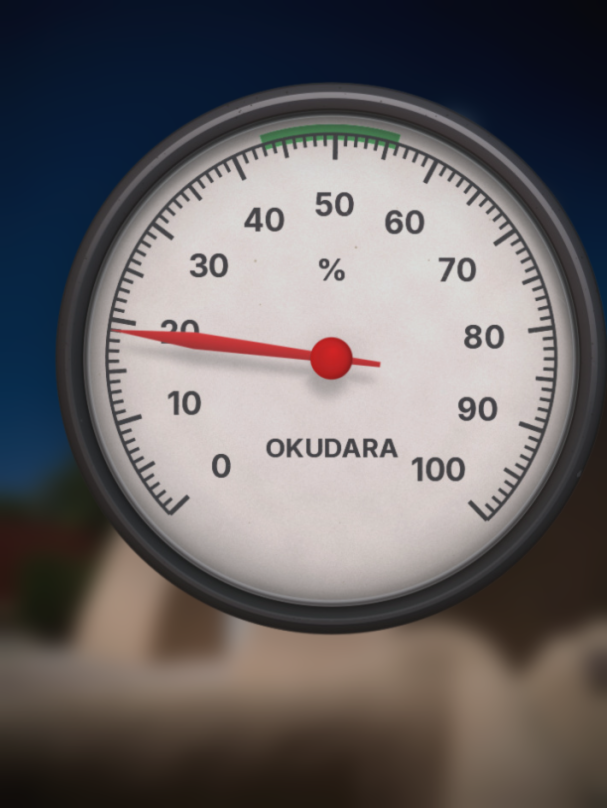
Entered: 19; %
